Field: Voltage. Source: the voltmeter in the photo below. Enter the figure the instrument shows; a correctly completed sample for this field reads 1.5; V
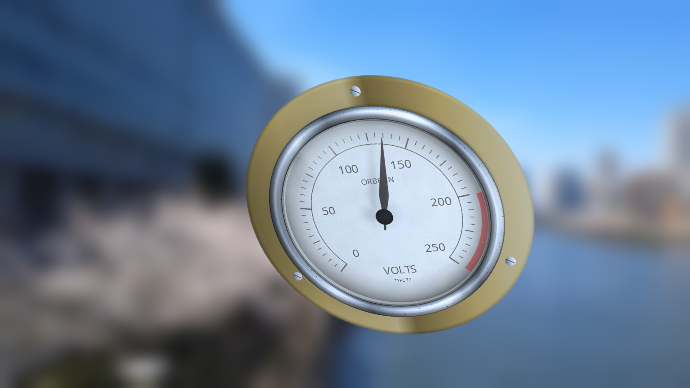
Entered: 135; V
